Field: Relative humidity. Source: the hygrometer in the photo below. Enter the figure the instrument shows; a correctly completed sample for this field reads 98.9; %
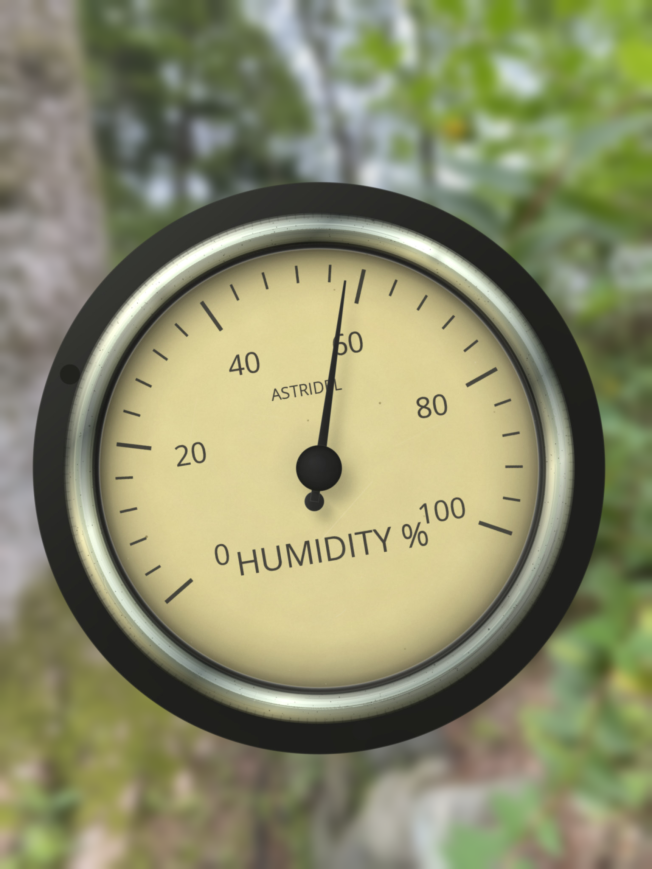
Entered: 58; %
